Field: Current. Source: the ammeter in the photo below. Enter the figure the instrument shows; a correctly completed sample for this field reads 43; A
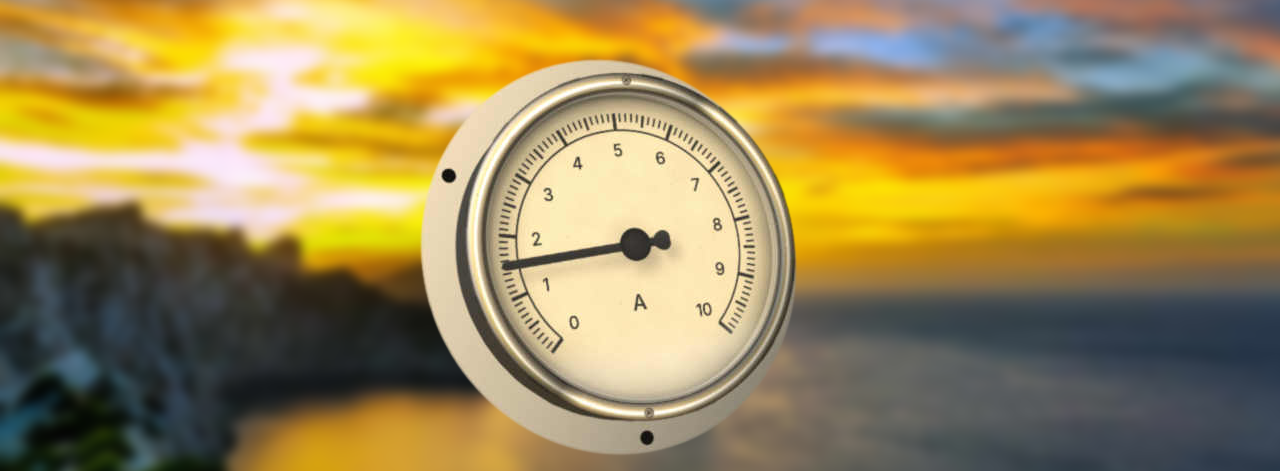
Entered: 1.5; A
